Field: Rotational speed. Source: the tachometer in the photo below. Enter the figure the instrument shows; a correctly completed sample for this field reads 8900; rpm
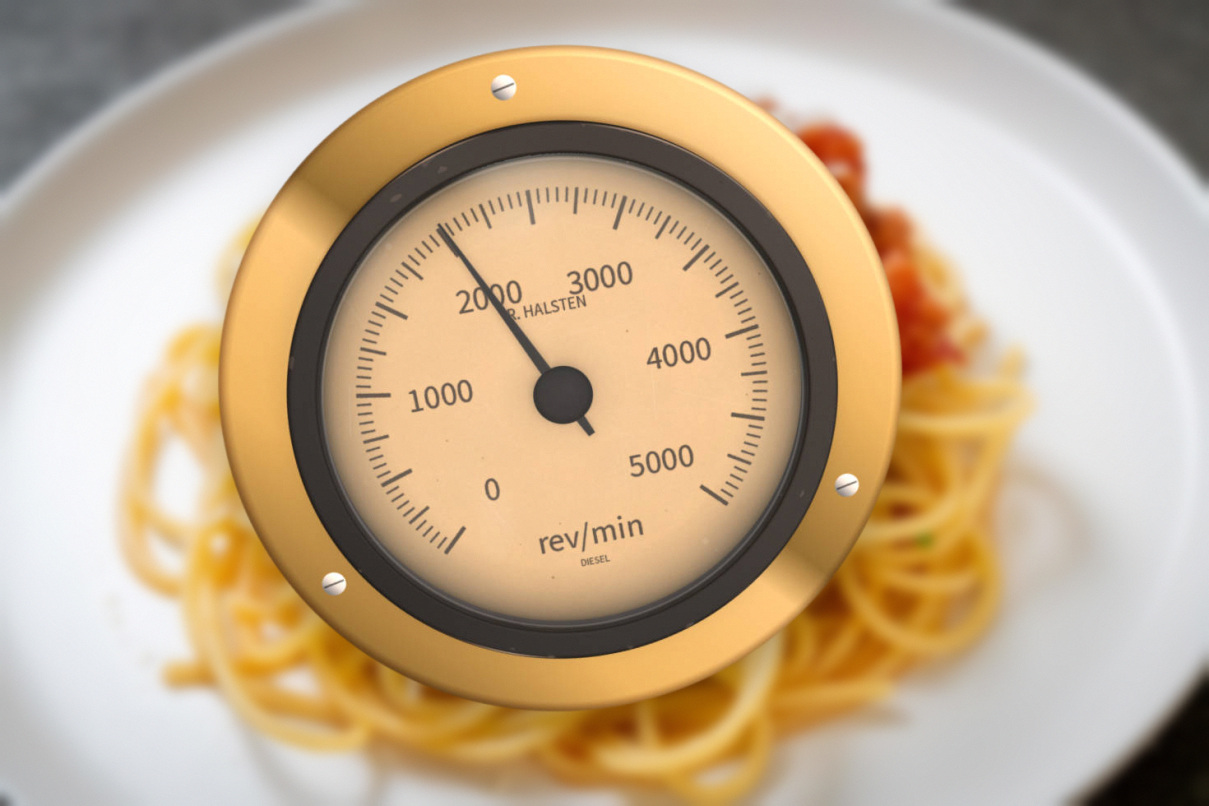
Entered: 2025; rpm
